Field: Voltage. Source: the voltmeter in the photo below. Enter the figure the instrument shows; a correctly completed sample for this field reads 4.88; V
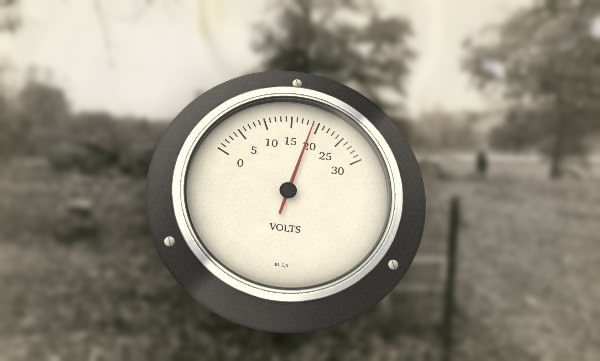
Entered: 19; V
